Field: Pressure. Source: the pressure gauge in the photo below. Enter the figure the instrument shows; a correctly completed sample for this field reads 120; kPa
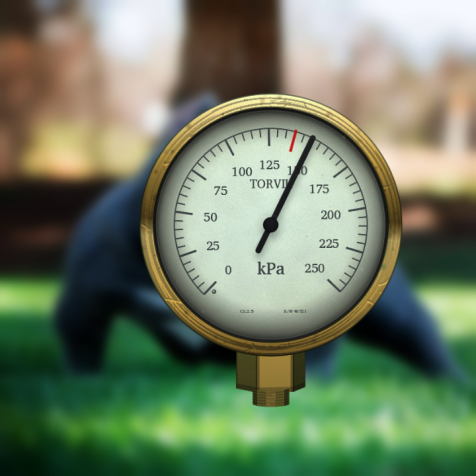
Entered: 150; kPa
